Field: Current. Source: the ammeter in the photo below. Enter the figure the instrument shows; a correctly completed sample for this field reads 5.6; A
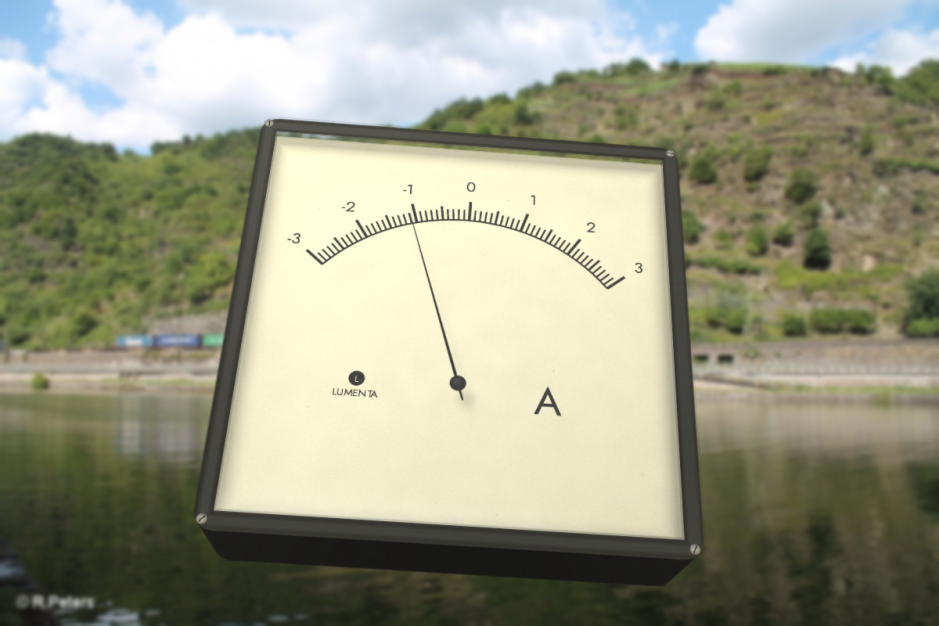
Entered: -1.1; A
